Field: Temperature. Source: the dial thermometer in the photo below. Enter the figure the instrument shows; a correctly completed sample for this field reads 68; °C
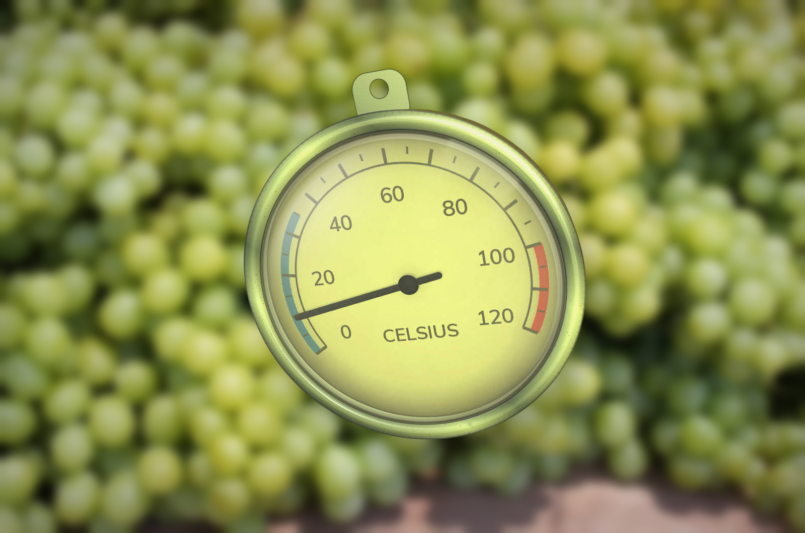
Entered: 10; °C
